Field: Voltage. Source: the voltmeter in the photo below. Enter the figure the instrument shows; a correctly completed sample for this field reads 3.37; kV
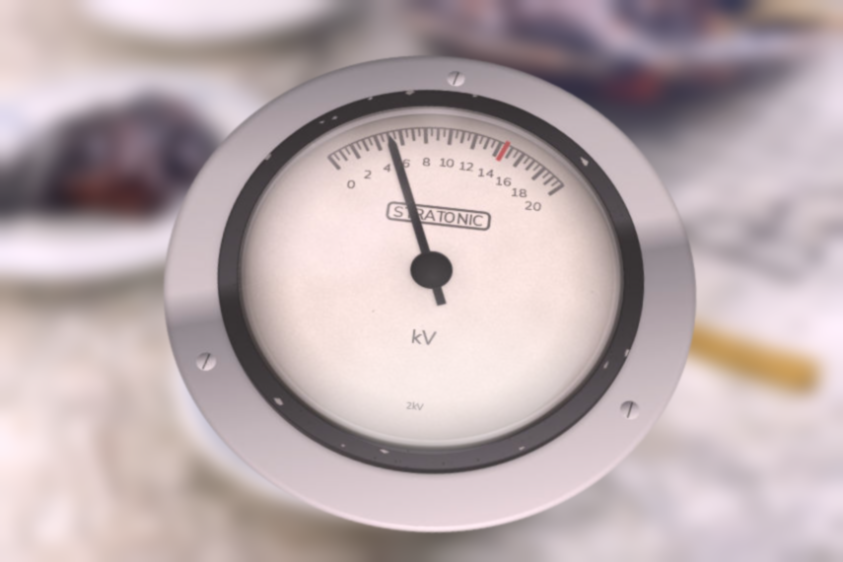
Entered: 5; kV
